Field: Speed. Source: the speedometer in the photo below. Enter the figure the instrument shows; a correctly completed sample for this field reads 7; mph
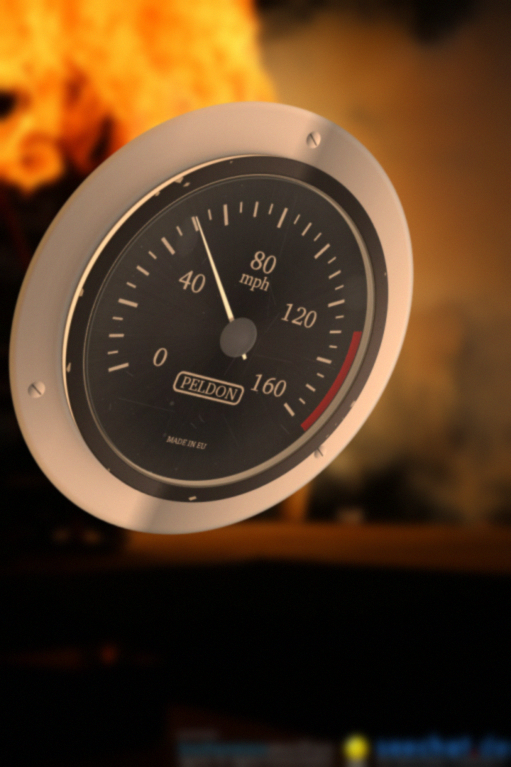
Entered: 50; mph
